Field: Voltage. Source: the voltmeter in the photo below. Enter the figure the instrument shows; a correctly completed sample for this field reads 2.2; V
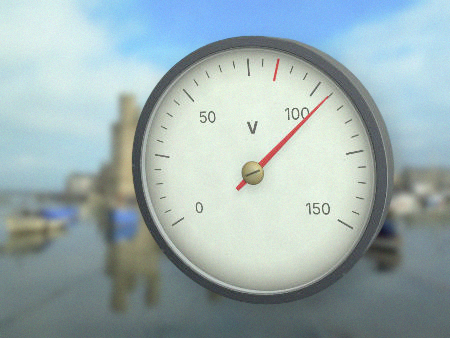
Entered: 105; V
